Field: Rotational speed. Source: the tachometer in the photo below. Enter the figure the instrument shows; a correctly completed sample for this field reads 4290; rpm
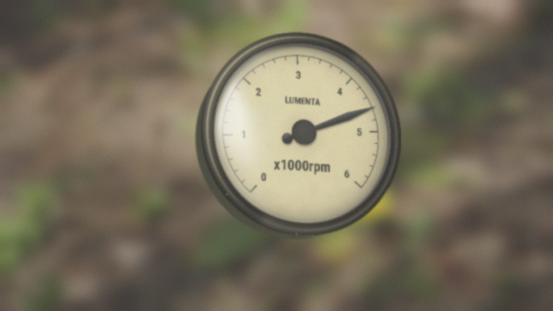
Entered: 4600; rpm
